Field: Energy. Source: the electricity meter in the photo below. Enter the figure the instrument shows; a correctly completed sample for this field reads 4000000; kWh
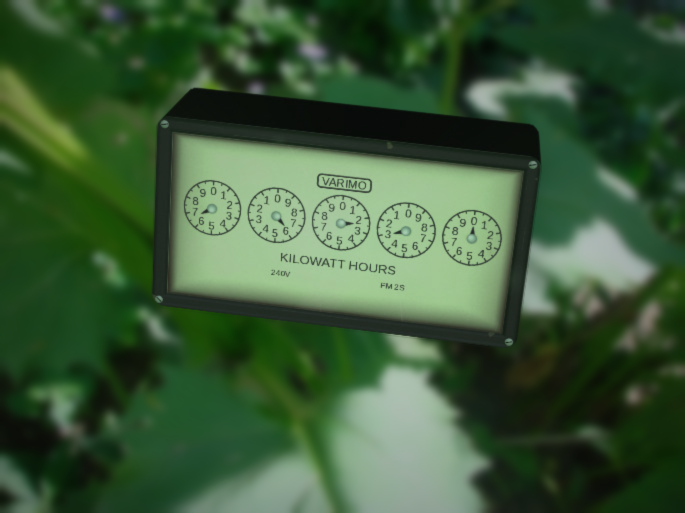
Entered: 66230; kWh
